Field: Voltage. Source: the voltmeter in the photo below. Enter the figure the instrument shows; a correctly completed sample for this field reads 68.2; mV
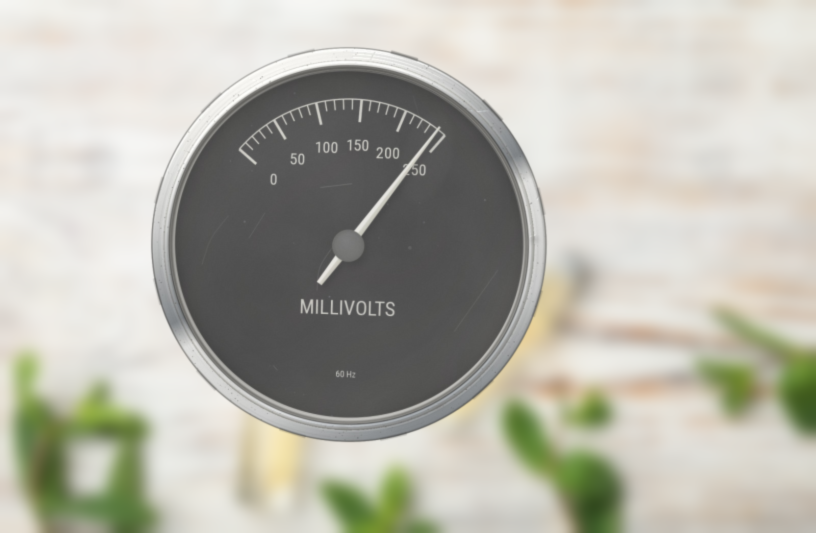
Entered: 240; mV
